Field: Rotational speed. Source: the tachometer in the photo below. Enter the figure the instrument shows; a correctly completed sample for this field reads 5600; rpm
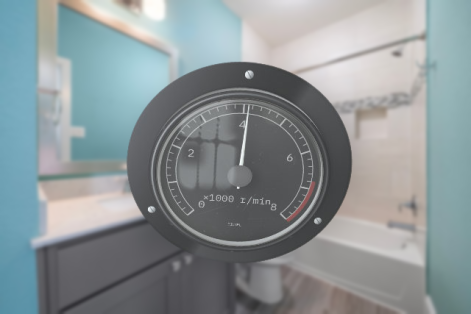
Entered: 4100; rpm
